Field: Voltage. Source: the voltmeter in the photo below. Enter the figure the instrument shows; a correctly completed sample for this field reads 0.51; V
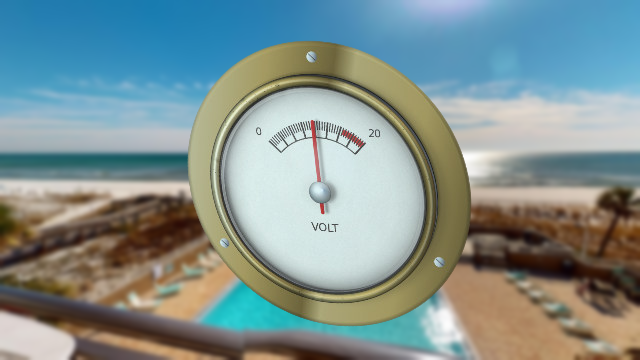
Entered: 10; V
